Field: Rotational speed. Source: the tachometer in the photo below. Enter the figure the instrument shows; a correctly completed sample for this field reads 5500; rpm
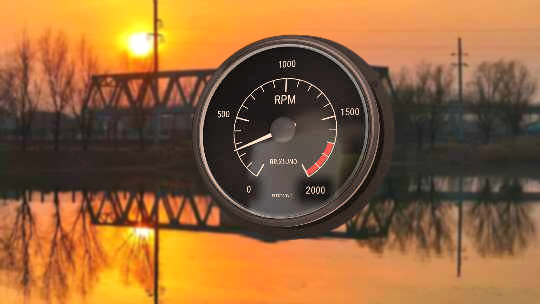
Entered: 250; rpm
